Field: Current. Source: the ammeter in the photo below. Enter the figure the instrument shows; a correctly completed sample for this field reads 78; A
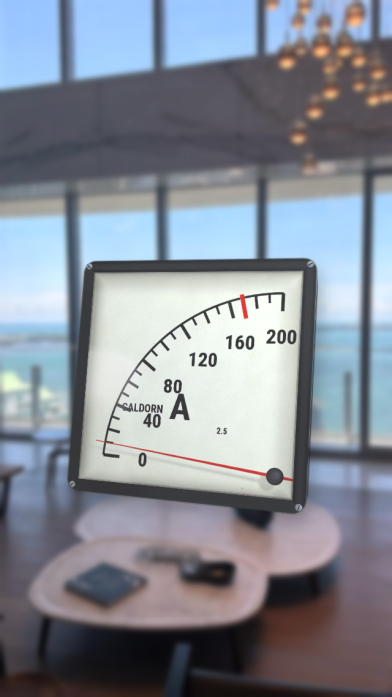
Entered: 10; A
